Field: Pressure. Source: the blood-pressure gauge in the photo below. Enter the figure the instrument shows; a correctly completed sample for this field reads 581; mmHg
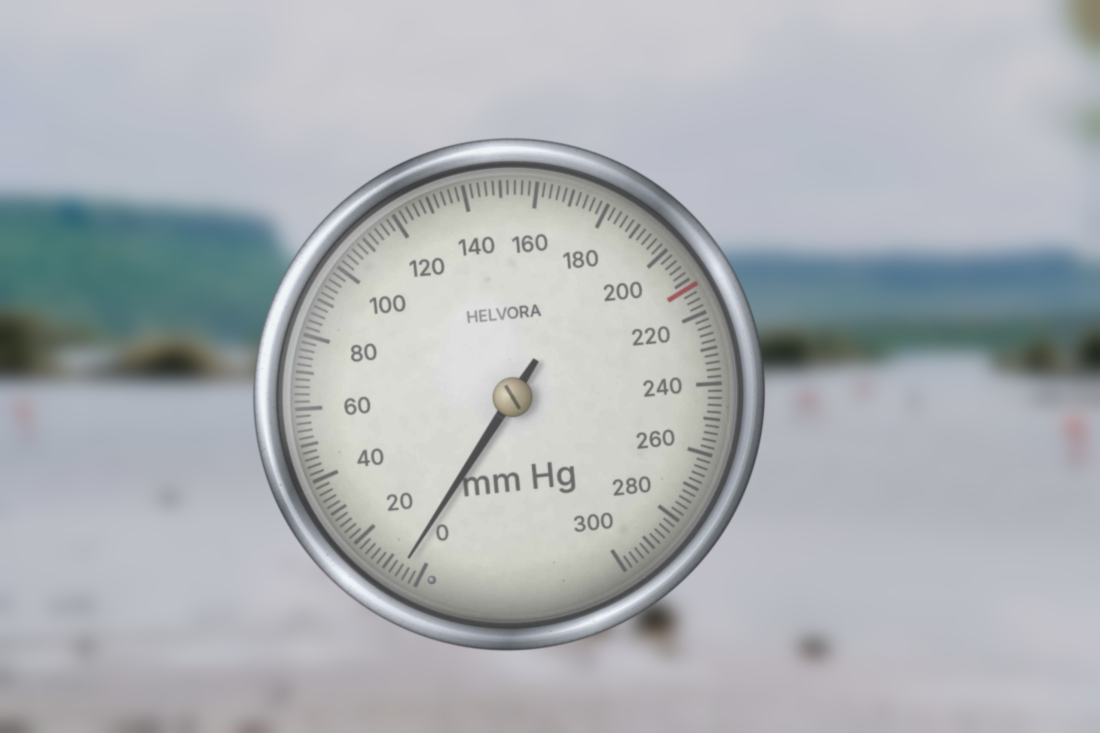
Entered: 6; mmHg
